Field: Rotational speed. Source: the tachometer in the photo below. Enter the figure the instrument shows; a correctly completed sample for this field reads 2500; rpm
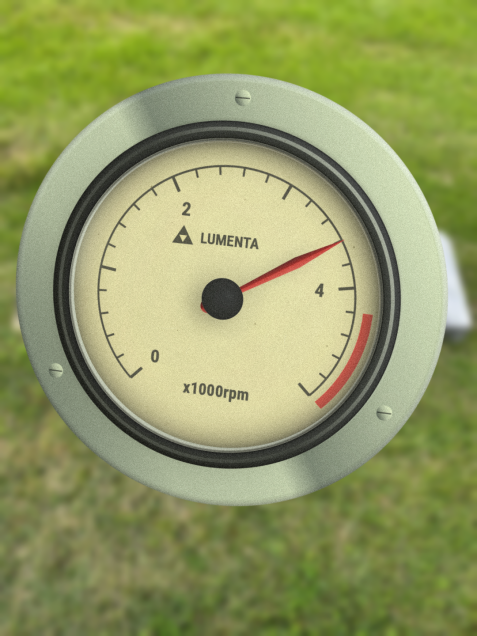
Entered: 3600; rpm
